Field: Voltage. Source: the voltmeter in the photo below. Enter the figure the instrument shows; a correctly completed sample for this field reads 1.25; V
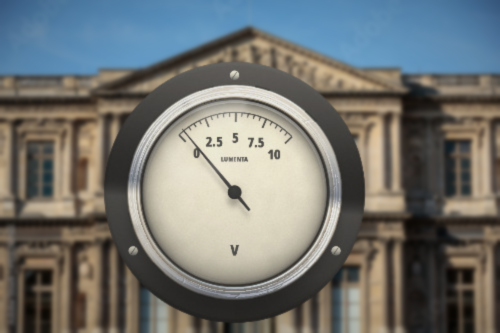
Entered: 0.5; V
